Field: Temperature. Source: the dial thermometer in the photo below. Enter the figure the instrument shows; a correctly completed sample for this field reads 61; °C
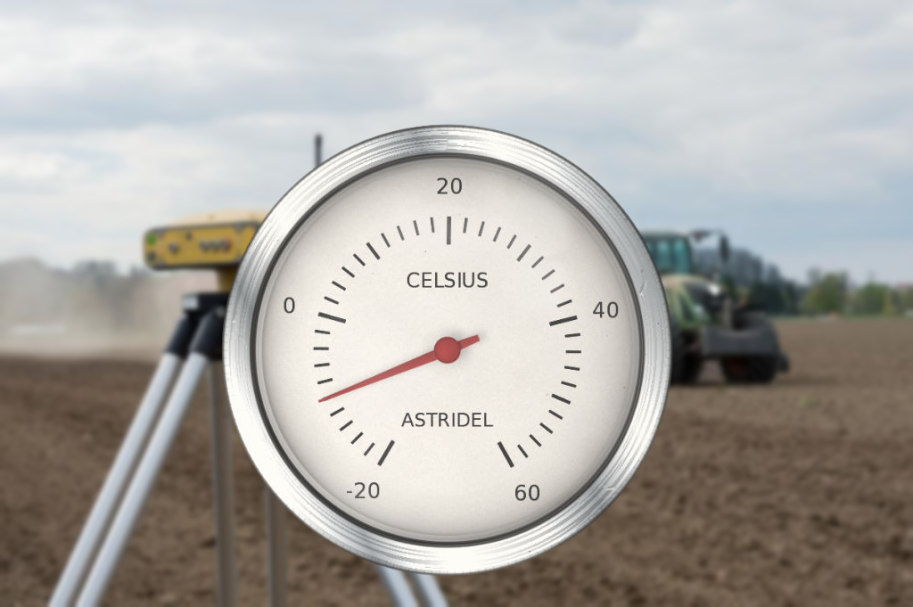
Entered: -10; °C
